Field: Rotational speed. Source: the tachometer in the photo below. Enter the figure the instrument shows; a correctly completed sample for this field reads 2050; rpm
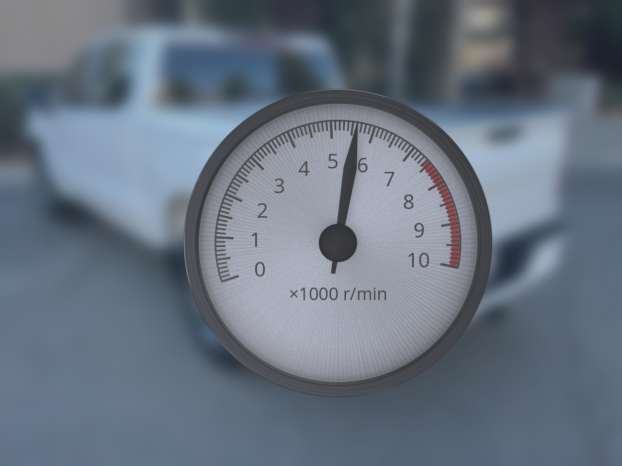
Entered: 5600; rpm
